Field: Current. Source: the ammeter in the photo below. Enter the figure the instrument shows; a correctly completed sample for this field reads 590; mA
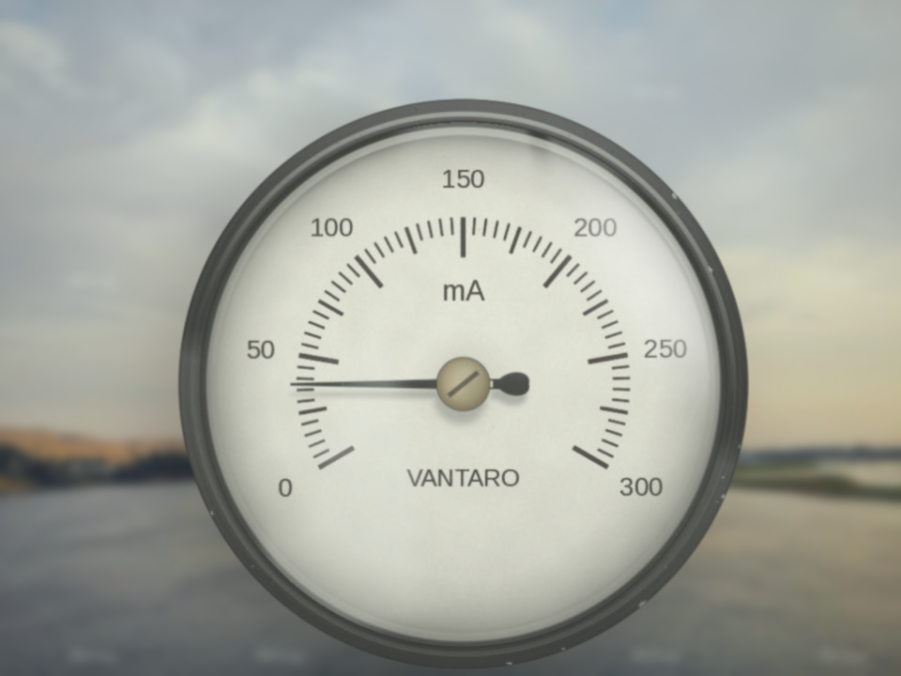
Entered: 37.5; mA
